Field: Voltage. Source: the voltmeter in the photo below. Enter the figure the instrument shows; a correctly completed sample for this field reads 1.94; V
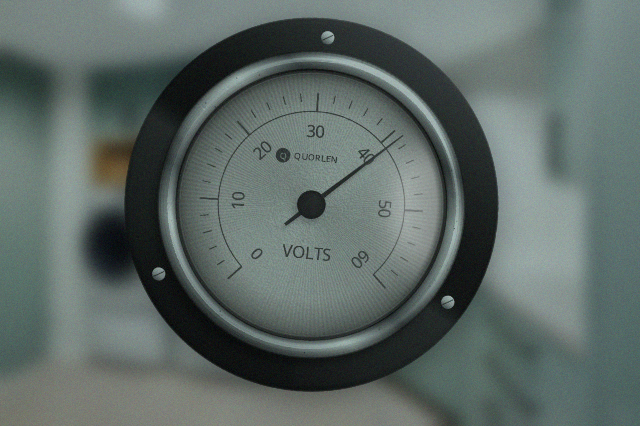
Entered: 41; V
